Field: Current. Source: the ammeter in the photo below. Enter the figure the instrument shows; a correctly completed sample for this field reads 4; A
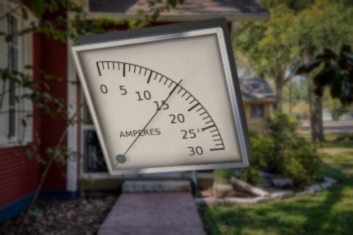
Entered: 15; A
